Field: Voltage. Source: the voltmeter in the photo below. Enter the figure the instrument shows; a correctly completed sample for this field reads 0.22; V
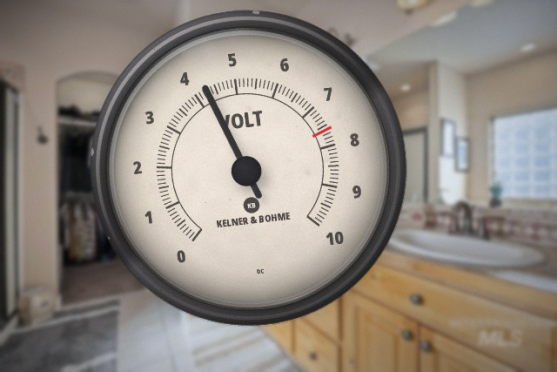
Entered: 4.3; V
